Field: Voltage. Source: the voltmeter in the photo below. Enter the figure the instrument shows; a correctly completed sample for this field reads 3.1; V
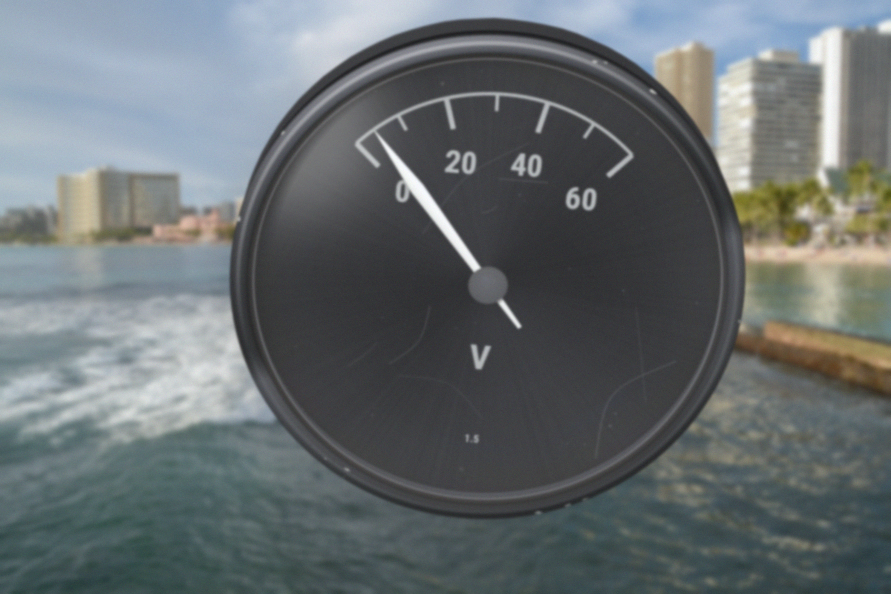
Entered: 5; V
